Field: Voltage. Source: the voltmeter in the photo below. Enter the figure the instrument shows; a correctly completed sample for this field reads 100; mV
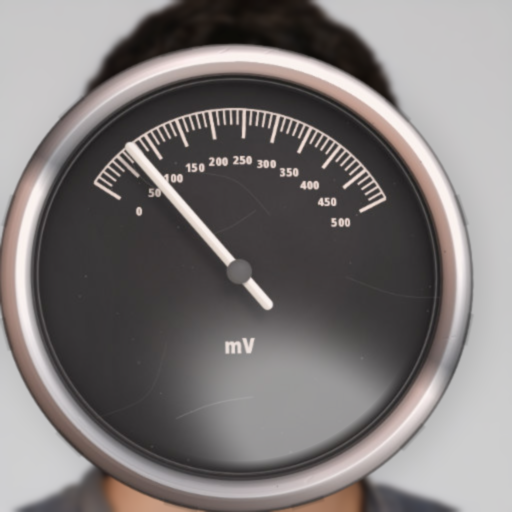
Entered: 70; mV
